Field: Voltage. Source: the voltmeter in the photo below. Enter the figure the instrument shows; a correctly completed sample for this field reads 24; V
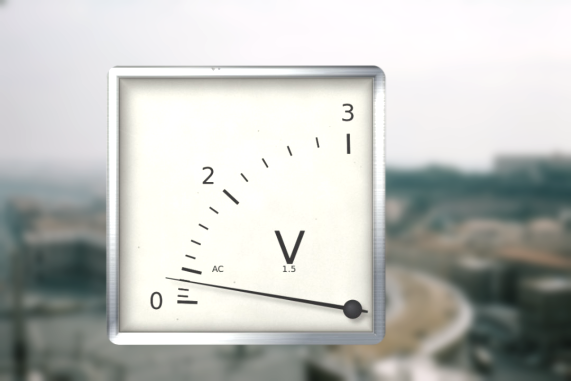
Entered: 0.8; V
